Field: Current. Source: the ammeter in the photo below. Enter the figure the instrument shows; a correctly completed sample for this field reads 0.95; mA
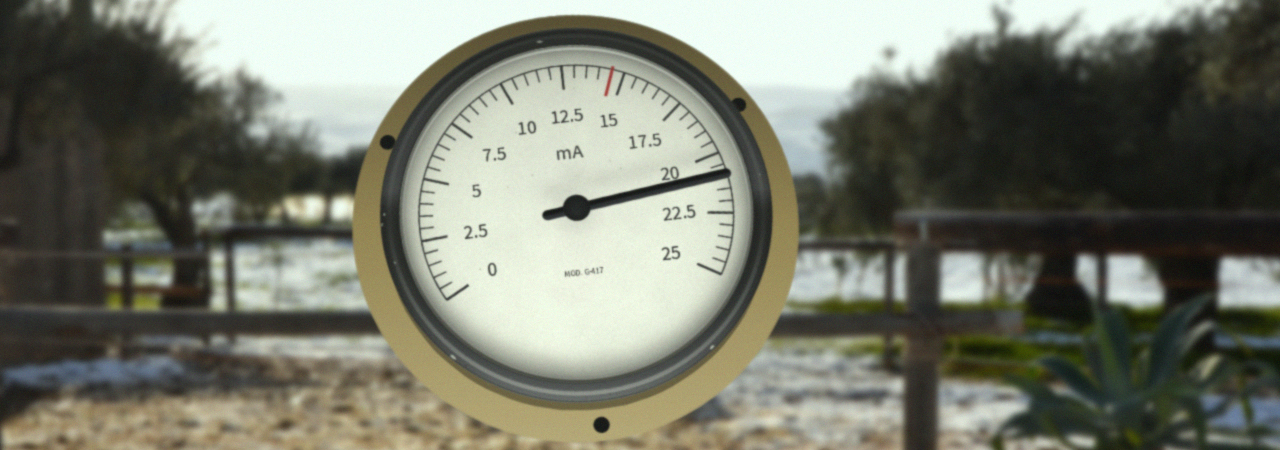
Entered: 21; mA
